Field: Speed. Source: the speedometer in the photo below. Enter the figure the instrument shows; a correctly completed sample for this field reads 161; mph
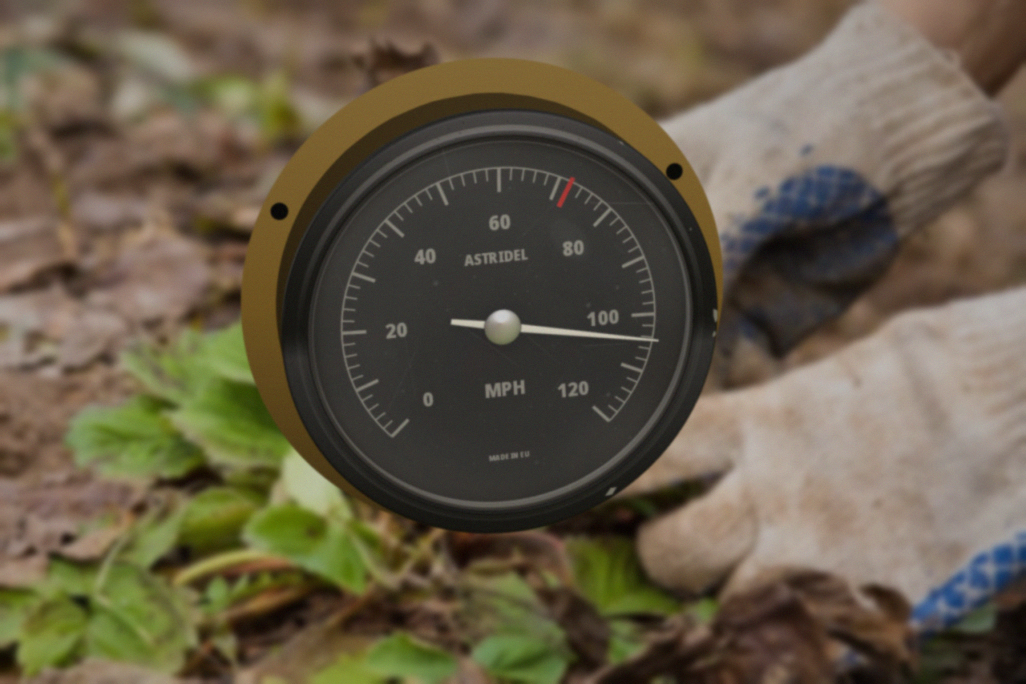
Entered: 104; mph
